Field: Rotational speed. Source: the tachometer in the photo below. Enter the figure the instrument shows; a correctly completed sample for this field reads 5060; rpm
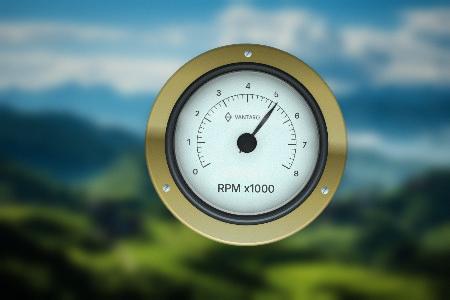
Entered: 5200; rpm
